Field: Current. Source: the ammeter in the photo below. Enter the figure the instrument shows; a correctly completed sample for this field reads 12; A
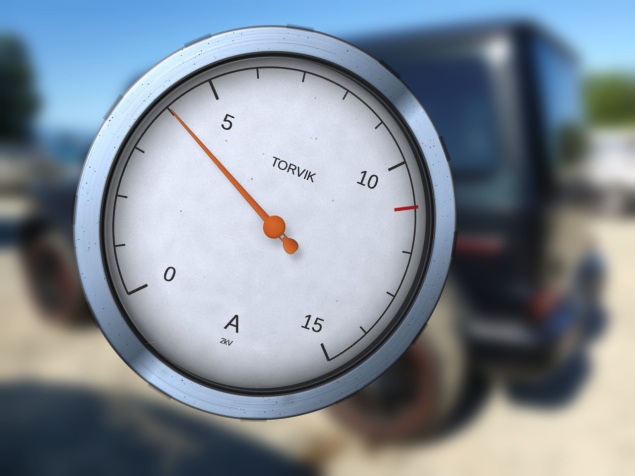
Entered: 4; A
